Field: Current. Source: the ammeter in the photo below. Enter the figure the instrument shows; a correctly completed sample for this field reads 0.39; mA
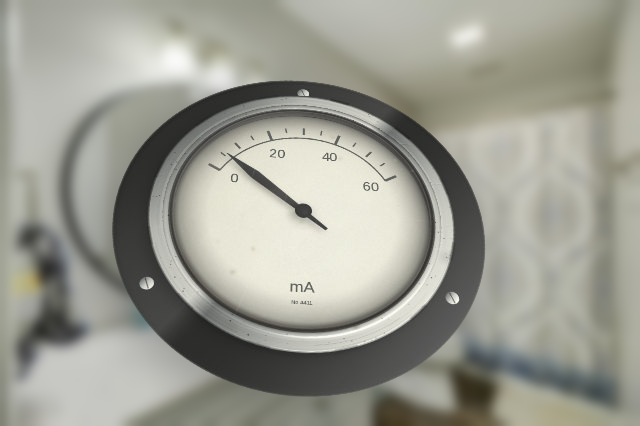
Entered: 5; mA
